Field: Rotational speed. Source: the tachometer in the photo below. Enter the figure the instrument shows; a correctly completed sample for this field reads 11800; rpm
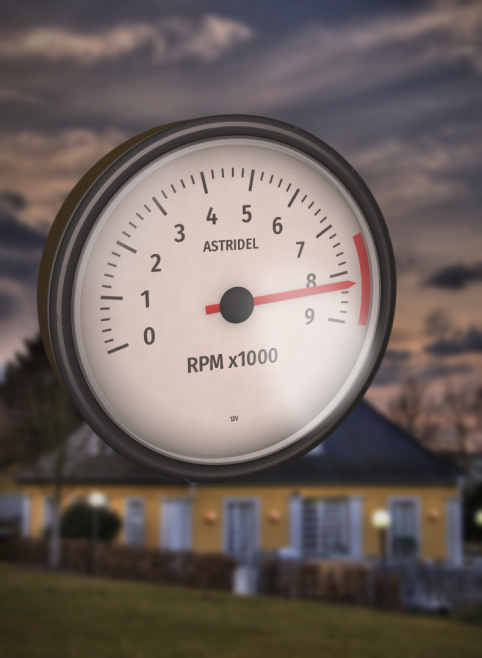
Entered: 8200; rpm
